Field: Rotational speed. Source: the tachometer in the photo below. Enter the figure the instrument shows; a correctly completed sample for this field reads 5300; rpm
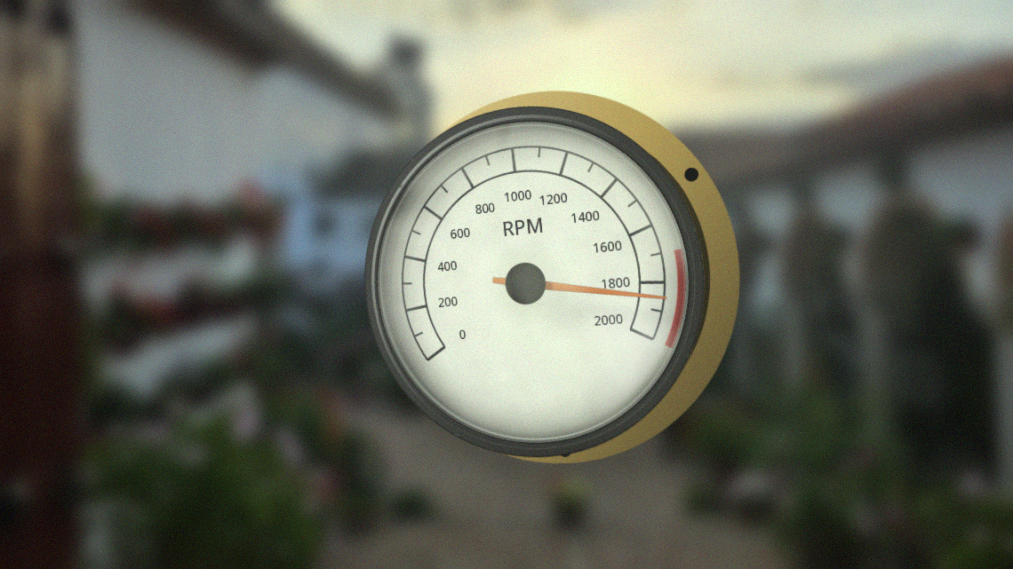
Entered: 1850; rpm
